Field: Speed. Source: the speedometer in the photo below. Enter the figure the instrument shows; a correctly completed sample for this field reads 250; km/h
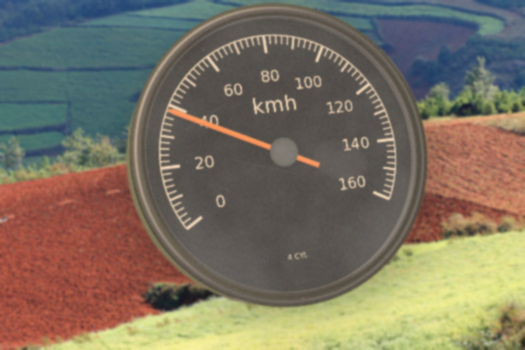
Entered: 38; km/h
